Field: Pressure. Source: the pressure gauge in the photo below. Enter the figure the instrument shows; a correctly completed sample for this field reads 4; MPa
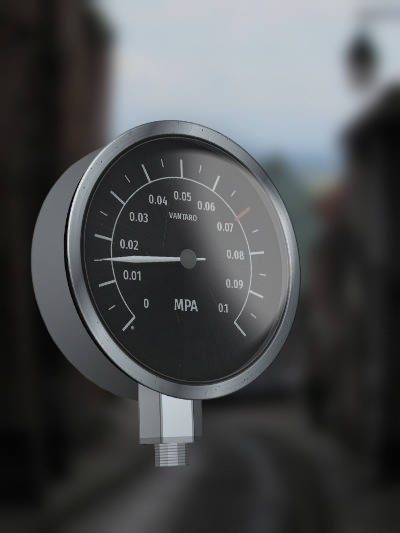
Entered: 0.015; MPa
